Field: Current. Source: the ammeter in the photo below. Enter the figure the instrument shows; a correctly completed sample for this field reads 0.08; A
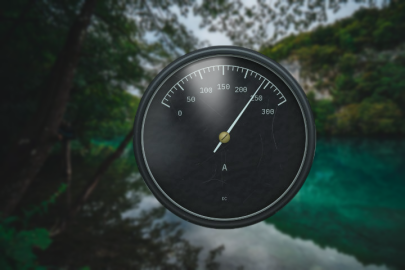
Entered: 240; A
